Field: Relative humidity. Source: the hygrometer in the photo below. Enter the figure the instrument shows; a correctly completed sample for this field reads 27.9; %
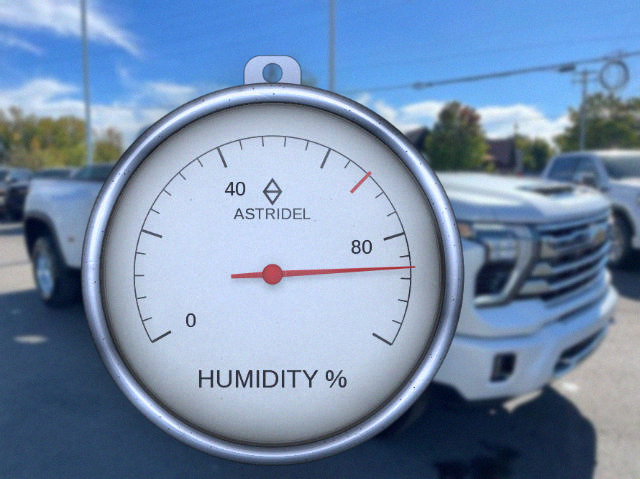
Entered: 86; %
